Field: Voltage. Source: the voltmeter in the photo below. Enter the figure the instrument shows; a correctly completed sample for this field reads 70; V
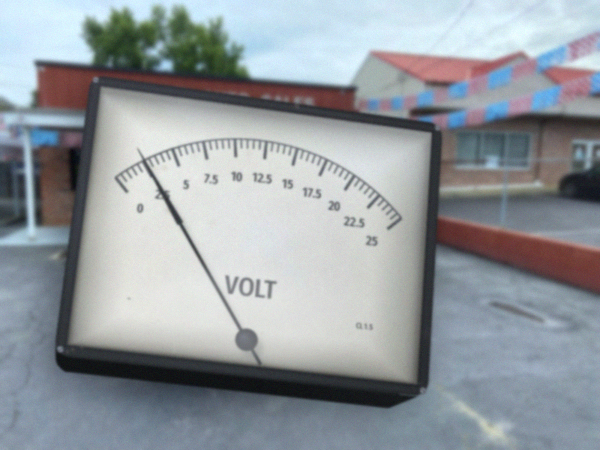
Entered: 2.5; V
